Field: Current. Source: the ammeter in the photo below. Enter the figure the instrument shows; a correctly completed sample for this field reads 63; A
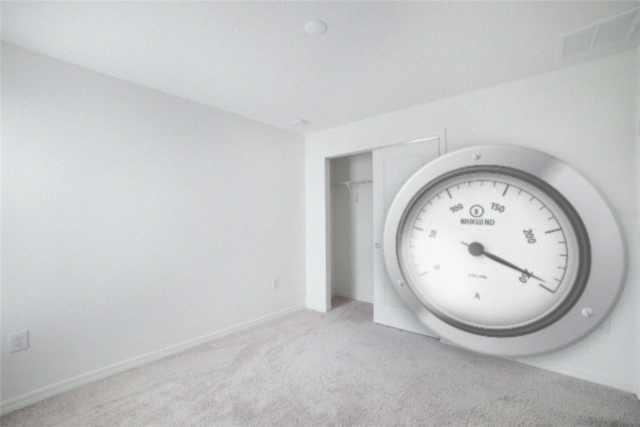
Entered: 245; A
